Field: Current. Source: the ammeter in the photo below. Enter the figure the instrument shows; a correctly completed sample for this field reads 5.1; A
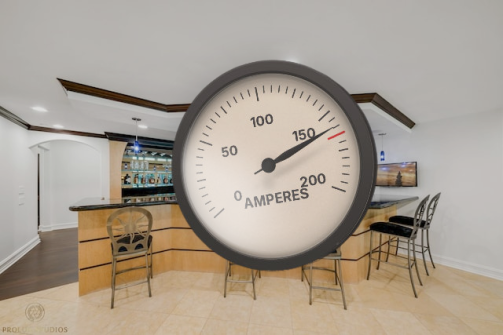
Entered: 160; A
